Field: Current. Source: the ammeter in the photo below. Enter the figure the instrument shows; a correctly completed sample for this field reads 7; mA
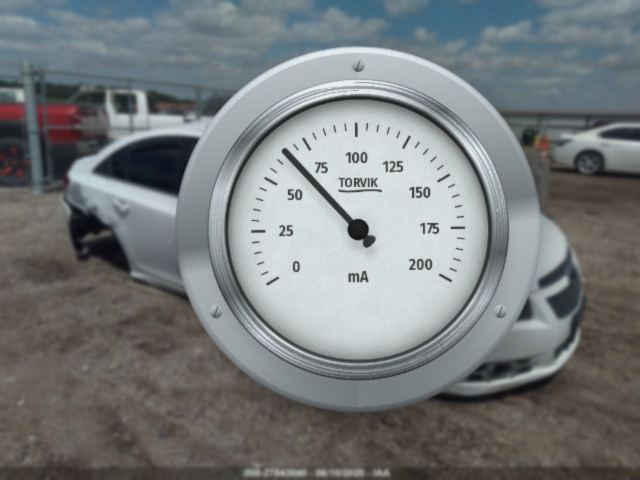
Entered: 65; mA
